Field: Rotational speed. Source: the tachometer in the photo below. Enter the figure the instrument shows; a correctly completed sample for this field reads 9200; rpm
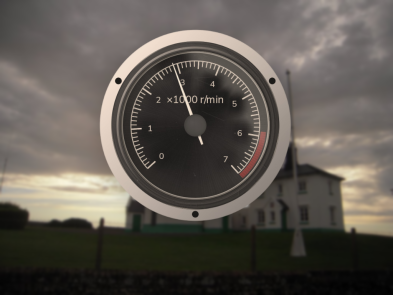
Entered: 2900; rpm
